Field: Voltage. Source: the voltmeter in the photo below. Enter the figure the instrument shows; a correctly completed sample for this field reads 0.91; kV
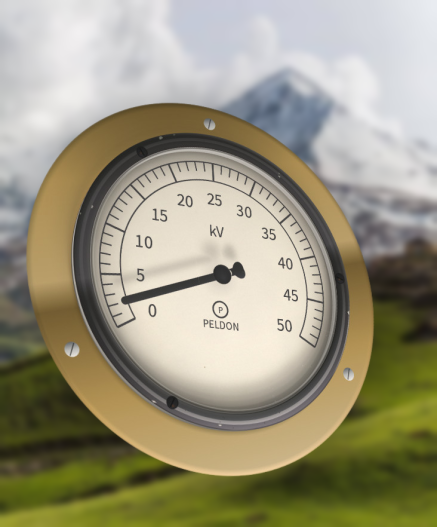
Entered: 2; kV
